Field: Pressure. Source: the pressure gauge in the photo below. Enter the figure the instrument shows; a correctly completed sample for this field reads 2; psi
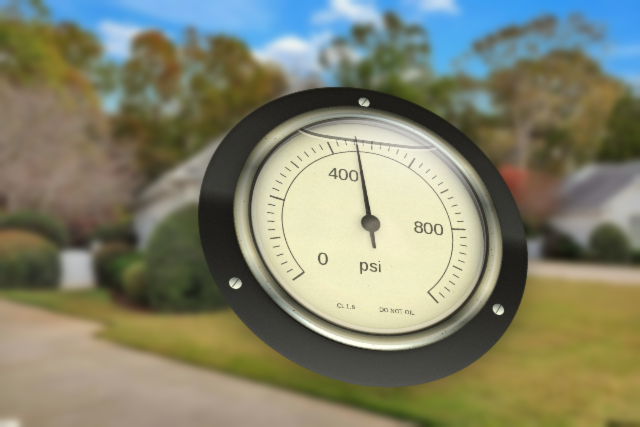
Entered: 460; psi
